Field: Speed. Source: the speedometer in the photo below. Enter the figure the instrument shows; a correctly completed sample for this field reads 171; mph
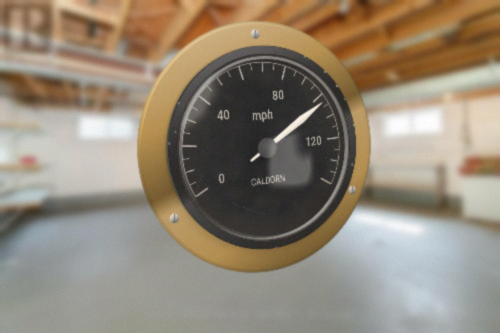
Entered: 102.5; mph
